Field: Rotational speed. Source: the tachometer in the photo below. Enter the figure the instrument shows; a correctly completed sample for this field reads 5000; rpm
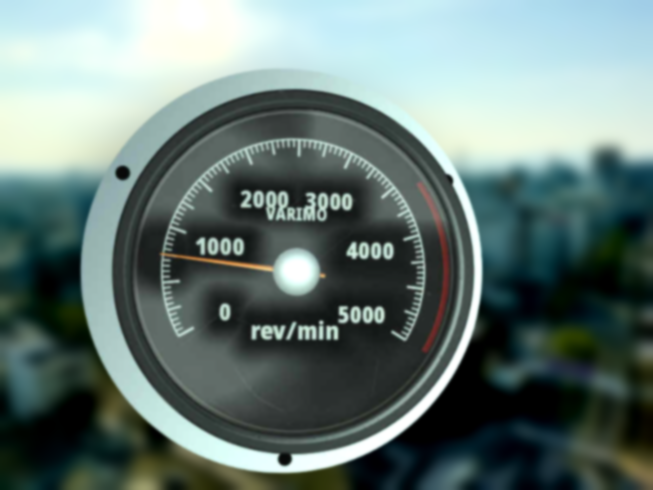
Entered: 750; rpm
